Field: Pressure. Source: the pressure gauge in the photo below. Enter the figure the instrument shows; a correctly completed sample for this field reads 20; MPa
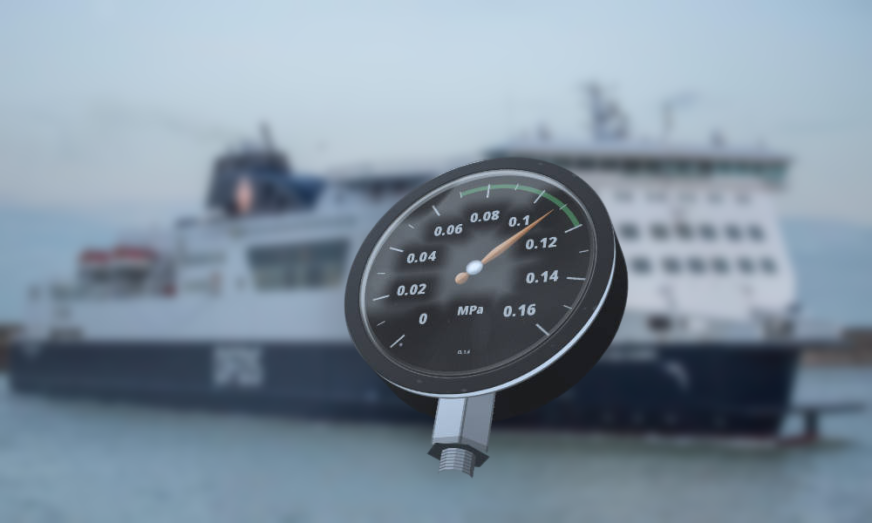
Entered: 0.11; MPa
